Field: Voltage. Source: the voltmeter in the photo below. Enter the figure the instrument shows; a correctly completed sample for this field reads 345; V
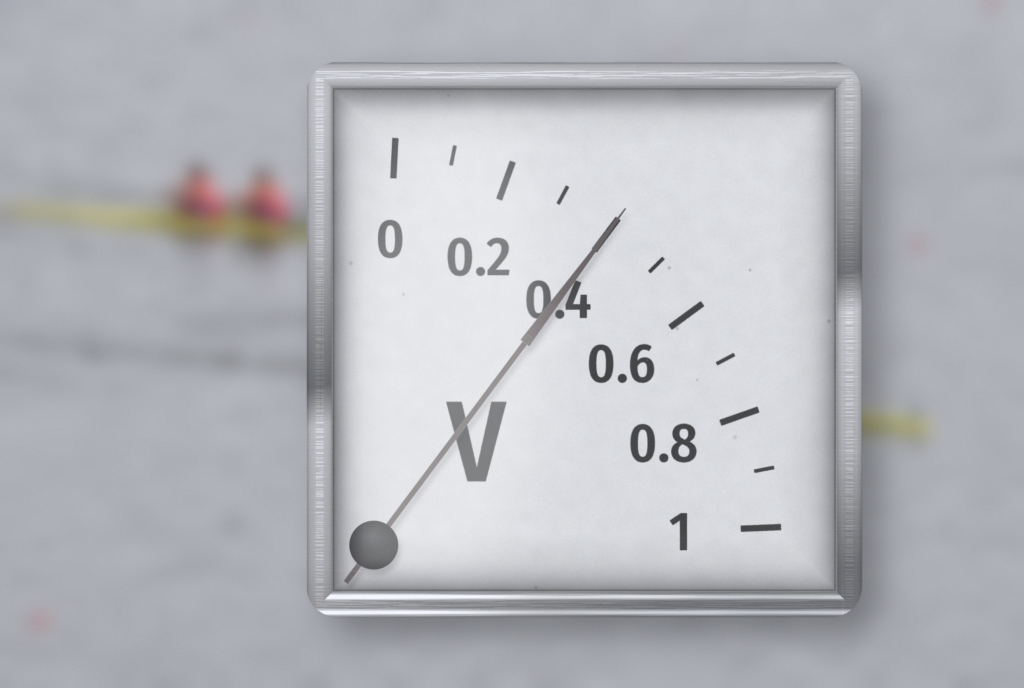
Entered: 0.4; V
